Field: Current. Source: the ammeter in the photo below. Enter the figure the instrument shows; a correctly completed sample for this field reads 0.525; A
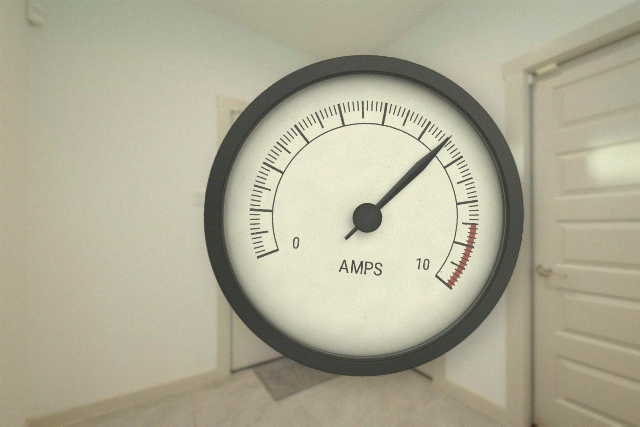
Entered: 6.5; A
